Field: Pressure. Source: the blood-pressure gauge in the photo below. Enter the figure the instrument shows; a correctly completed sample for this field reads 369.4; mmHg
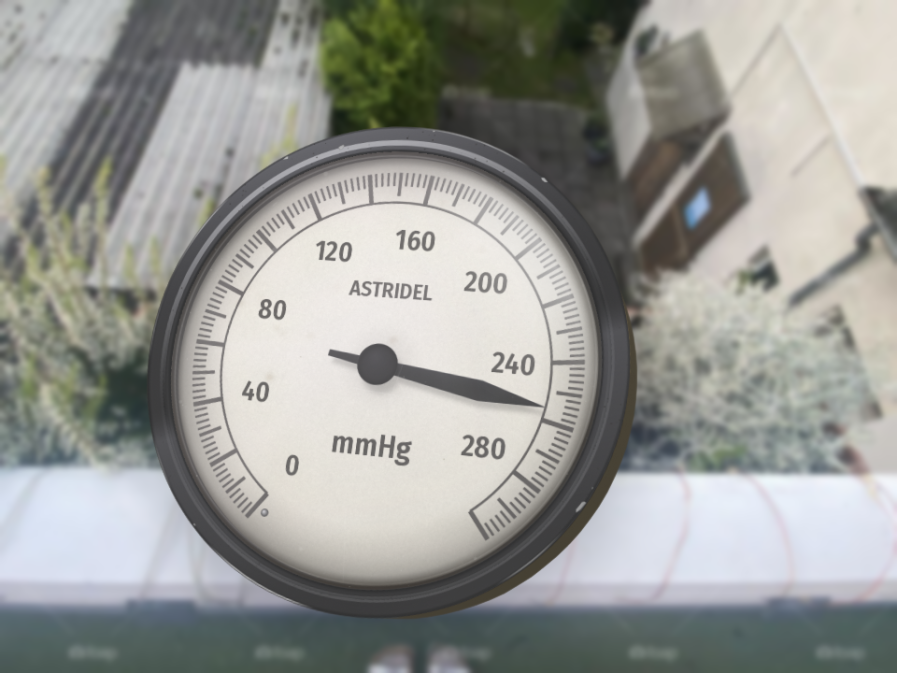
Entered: 256; mmHg
